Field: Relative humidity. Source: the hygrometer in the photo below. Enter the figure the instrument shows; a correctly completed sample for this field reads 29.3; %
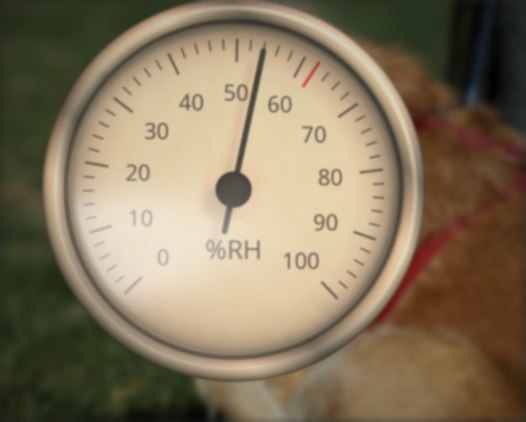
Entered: 54; %
